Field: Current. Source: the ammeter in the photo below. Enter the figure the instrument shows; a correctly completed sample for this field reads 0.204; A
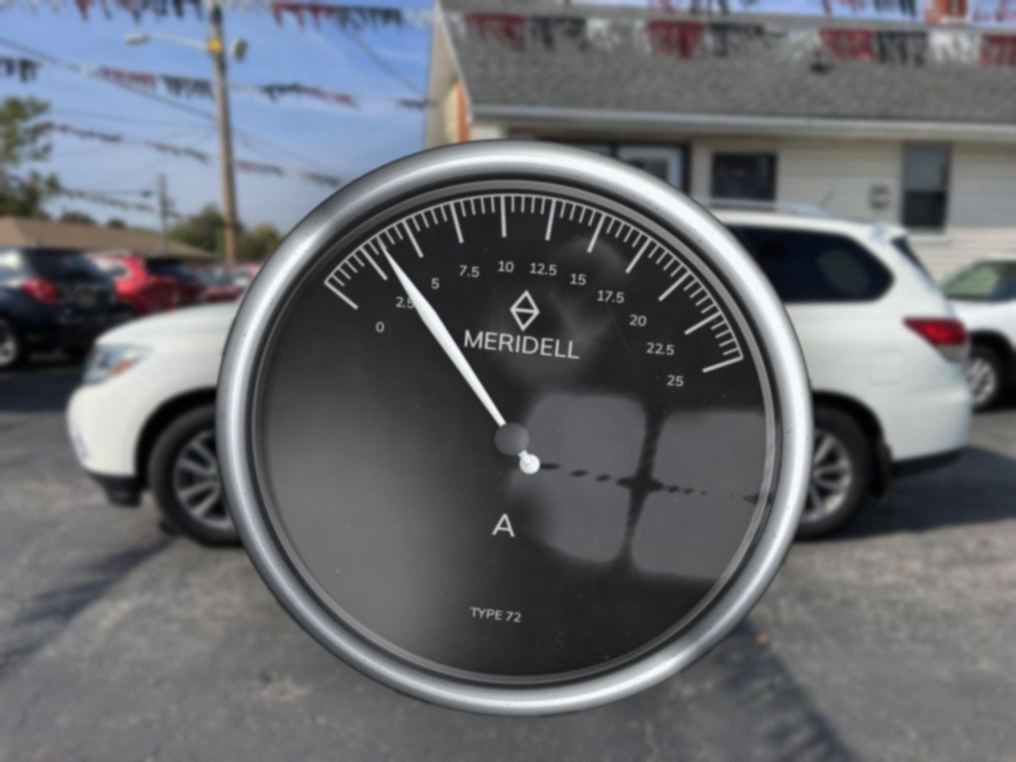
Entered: 3.5; A
